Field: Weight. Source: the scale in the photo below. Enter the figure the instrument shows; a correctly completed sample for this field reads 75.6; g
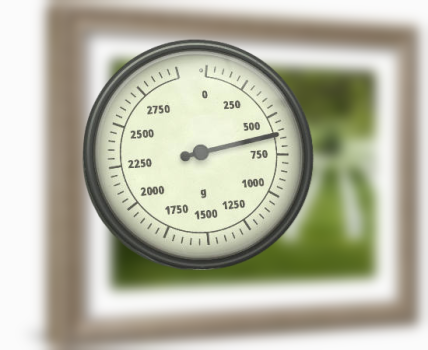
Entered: 625; g
